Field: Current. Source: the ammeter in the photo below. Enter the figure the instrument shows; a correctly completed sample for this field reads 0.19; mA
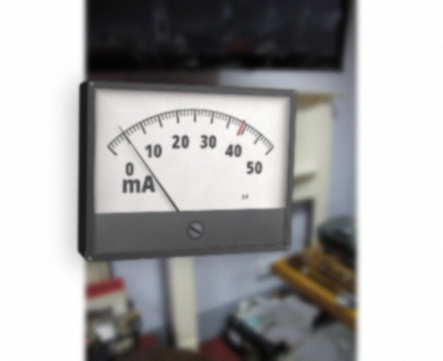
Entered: 5; mA
